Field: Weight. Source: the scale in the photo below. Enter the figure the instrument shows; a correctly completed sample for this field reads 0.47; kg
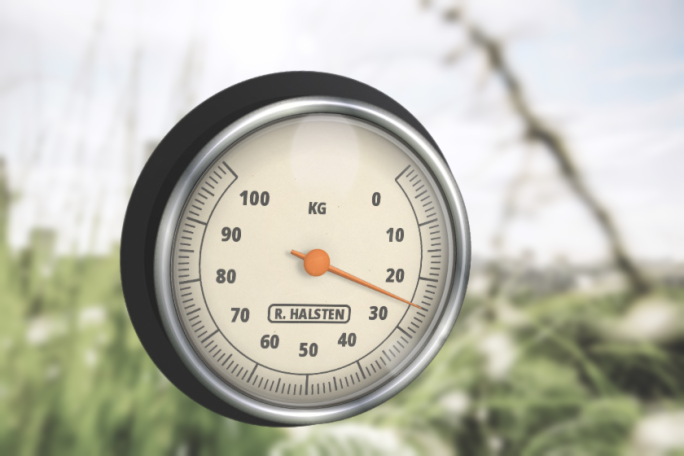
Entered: 25; kg
